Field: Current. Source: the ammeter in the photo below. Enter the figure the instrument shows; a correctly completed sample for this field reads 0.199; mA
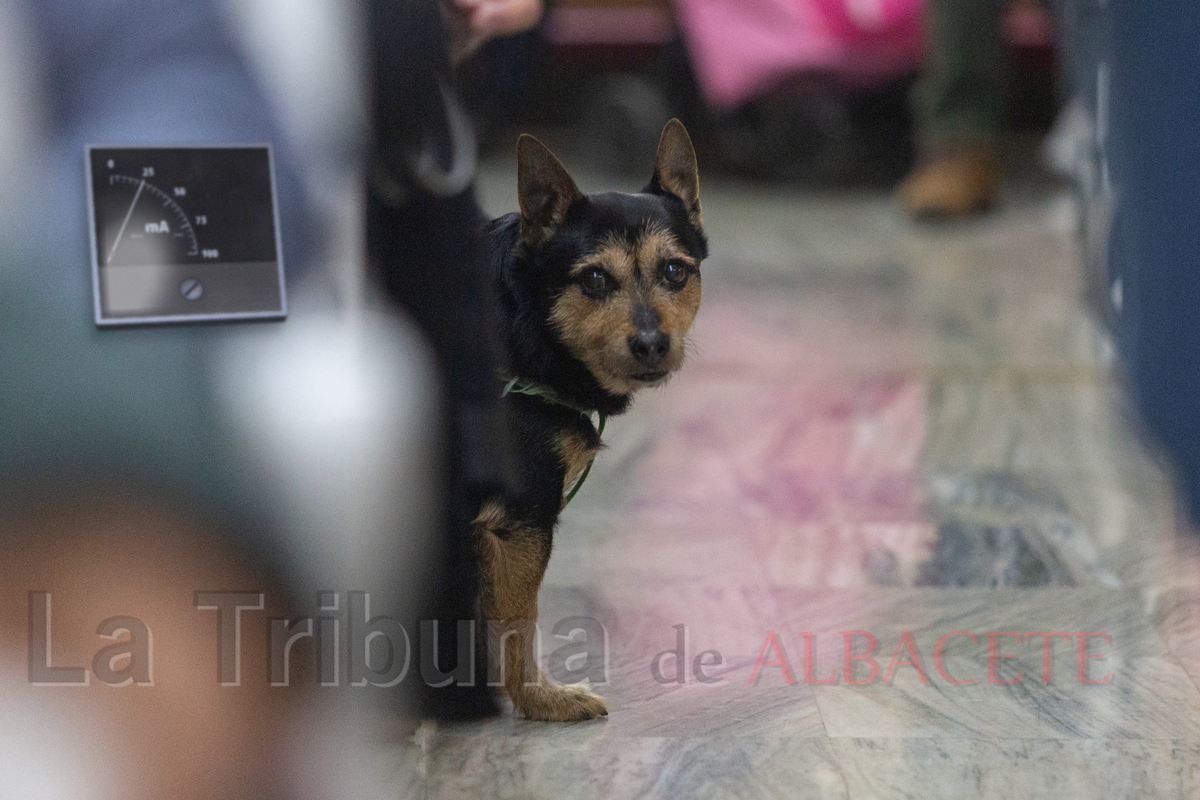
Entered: 25; mA
